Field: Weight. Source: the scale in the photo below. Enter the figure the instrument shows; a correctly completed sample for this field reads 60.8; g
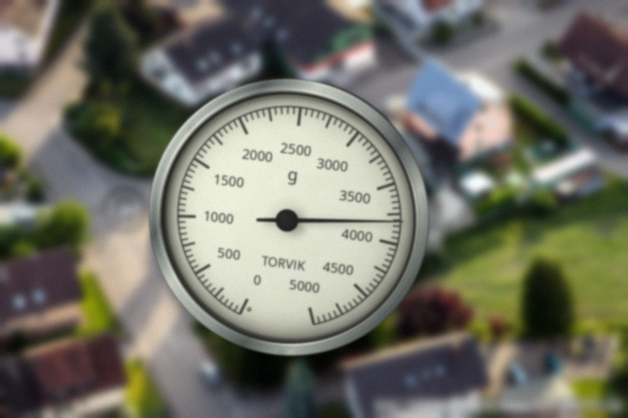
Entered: 3800; g
